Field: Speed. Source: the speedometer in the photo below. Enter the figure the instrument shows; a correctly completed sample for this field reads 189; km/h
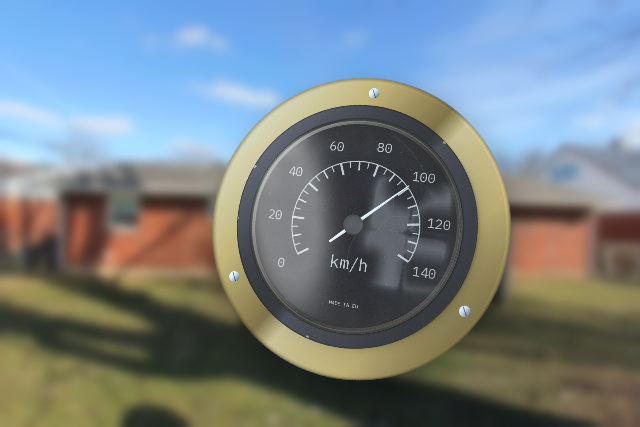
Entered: 100; km/h
